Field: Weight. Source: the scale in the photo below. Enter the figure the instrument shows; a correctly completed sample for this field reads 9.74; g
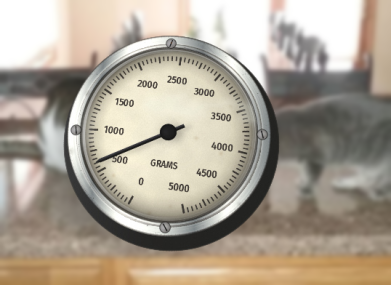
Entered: 600; g
